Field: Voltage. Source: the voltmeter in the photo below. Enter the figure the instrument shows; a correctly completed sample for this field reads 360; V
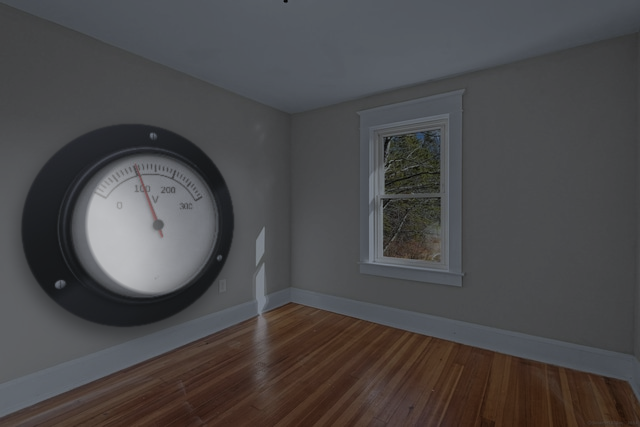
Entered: 100; V
